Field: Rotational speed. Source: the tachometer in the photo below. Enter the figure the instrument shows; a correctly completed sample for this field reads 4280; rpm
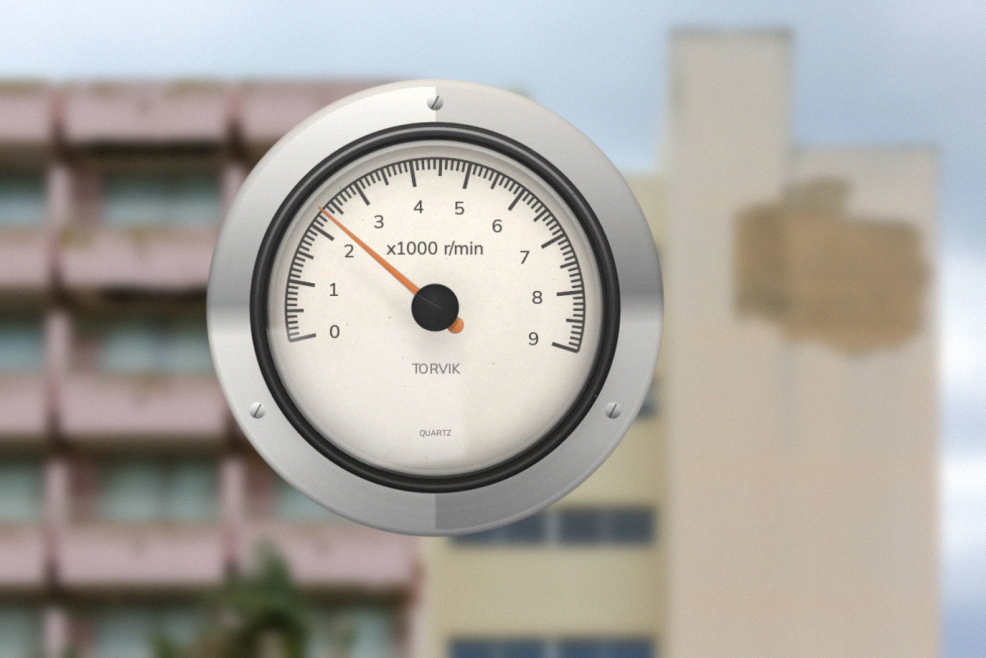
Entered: 2300; rpm
